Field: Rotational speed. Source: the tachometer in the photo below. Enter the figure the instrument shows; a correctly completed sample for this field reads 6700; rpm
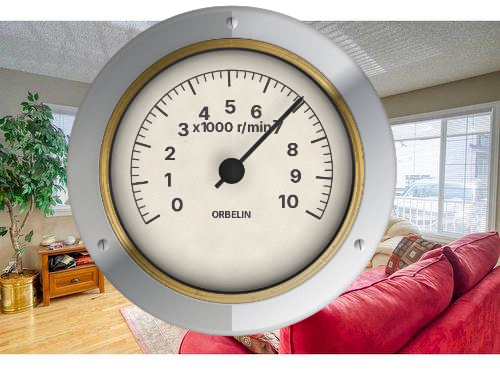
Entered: 6900; rpm
